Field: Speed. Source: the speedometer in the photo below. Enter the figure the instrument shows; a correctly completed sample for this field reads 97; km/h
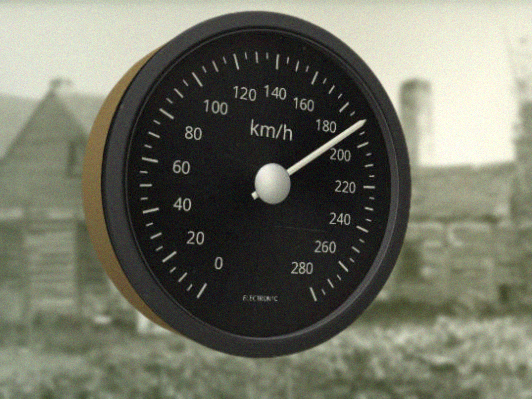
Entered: 190; km/h
